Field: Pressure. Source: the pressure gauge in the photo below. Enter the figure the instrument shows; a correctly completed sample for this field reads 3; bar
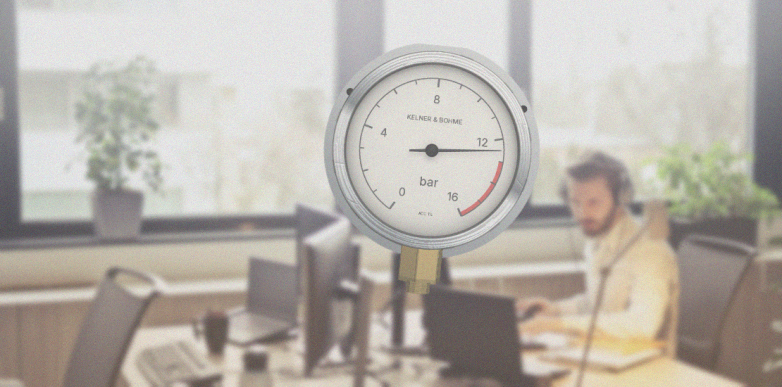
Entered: 12.5; bar
